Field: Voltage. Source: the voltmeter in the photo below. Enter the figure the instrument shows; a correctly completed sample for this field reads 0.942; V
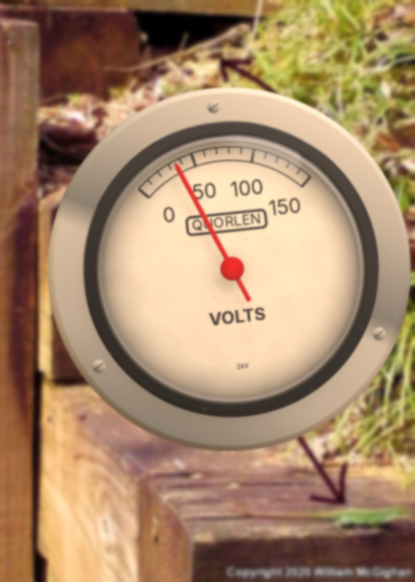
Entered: 35; V
